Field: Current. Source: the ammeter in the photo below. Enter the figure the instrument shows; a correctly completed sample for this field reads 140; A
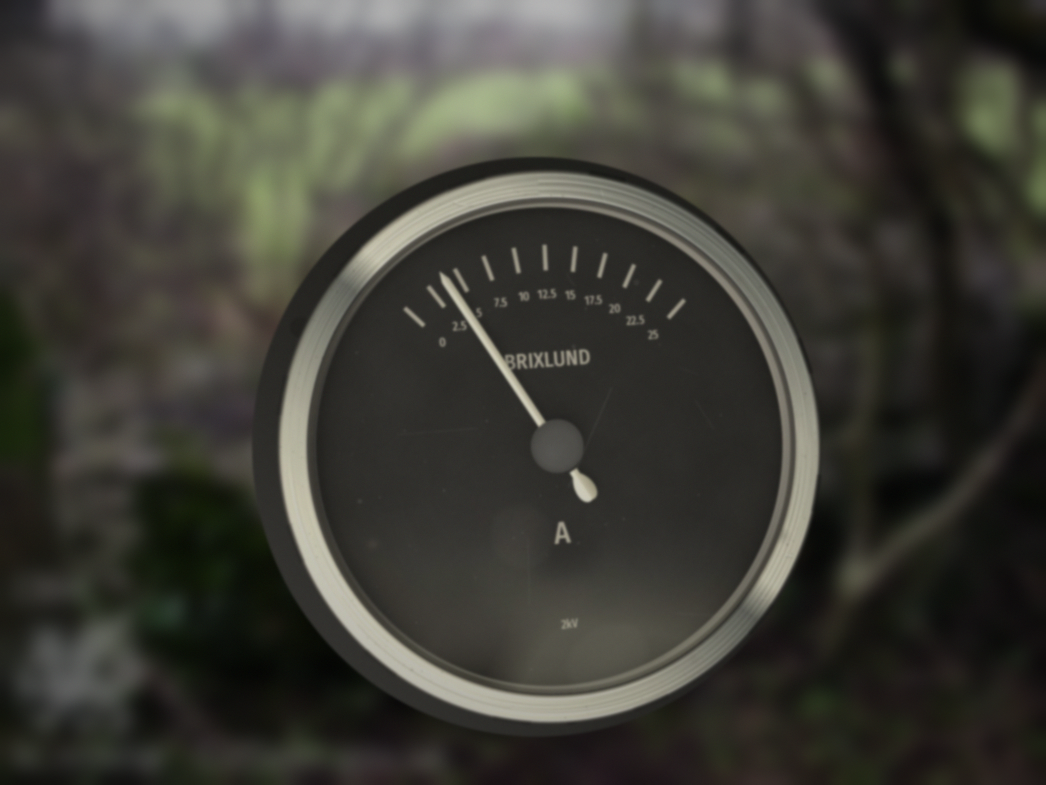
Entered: 3.75; A
